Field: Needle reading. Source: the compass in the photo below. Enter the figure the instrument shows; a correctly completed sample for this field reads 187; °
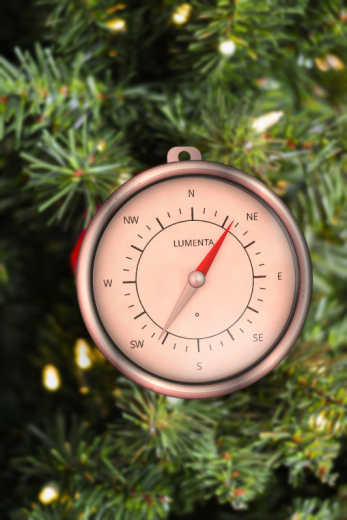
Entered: 35; °
